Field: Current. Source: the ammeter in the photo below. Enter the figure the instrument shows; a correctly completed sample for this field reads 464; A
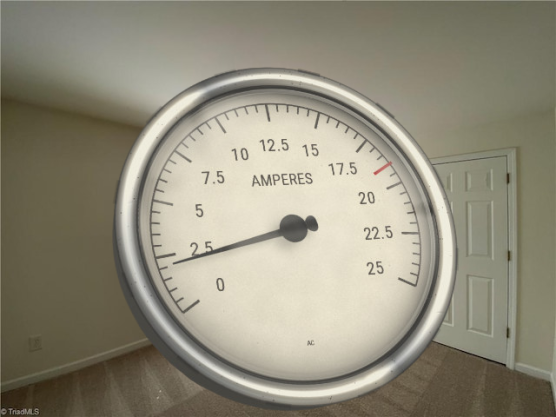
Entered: 2; A
